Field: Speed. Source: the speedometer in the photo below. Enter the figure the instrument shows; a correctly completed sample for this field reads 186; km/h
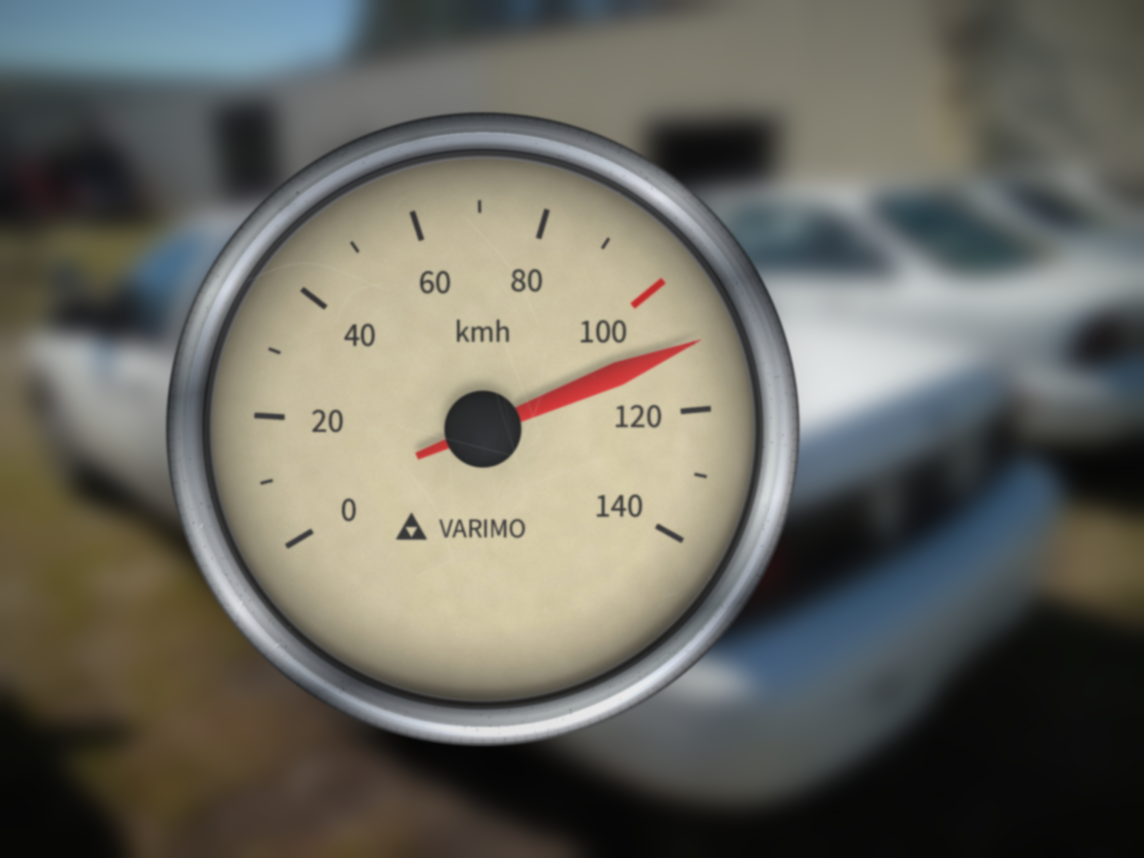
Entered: 110; km/h
